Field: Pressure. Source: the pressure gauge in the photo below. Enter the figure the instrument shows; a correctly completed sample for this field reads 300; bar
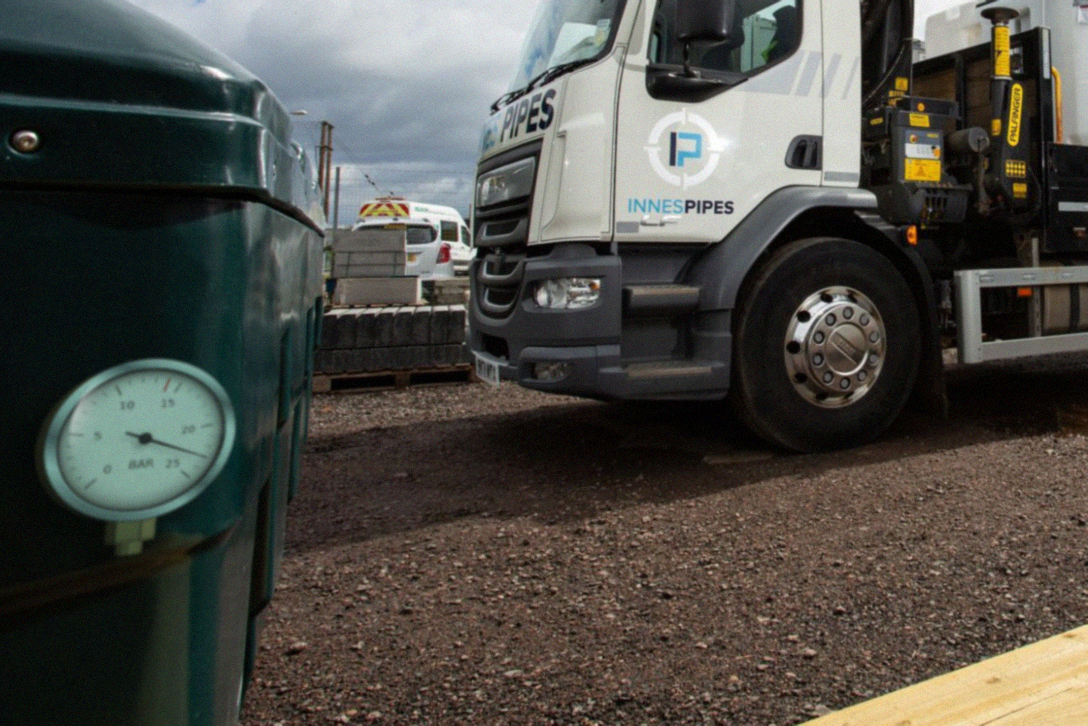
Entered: 23; bar
